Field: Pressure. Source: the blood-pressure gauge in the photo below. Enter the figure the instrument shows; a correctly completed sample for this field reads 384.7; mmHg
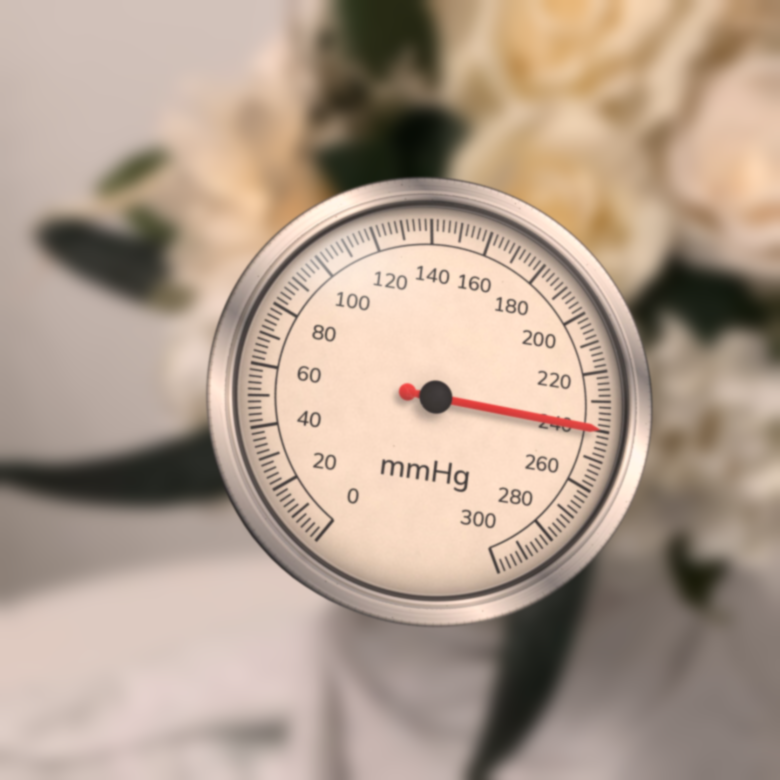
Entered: 240; mmHg
